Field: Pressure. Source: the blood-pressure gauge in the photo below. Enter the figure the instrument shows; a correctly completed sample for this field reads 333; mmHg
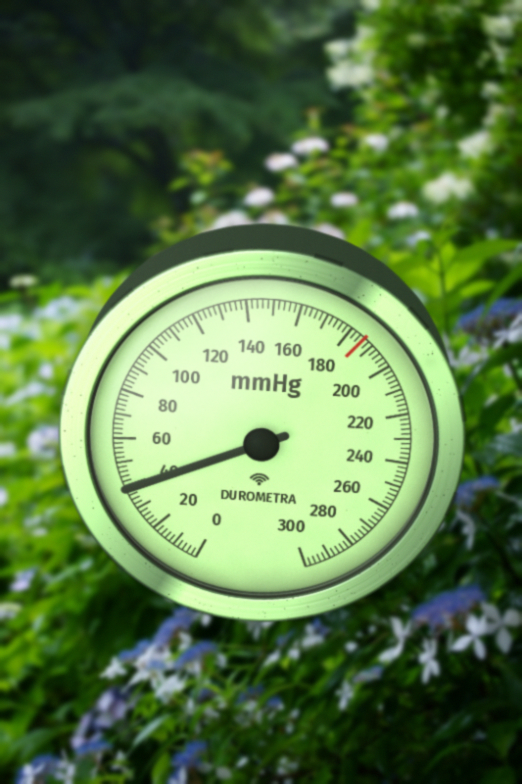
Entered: 40; mmHg
